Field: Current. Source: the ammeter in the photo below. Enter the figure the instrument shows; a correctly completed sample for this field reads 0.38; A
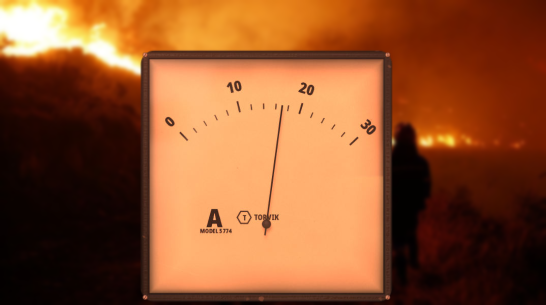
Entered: 17; A
